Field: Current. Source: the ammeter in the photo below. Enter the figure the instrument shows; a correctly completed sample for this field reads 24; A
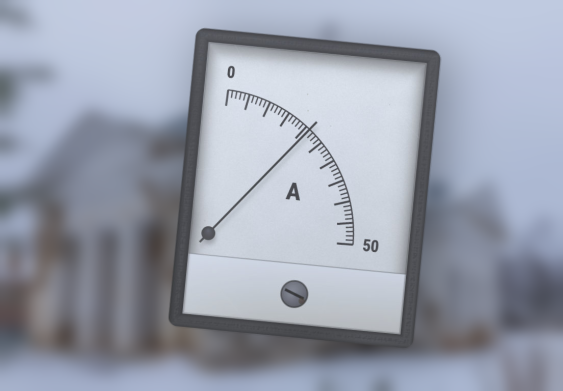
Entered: 21; A
